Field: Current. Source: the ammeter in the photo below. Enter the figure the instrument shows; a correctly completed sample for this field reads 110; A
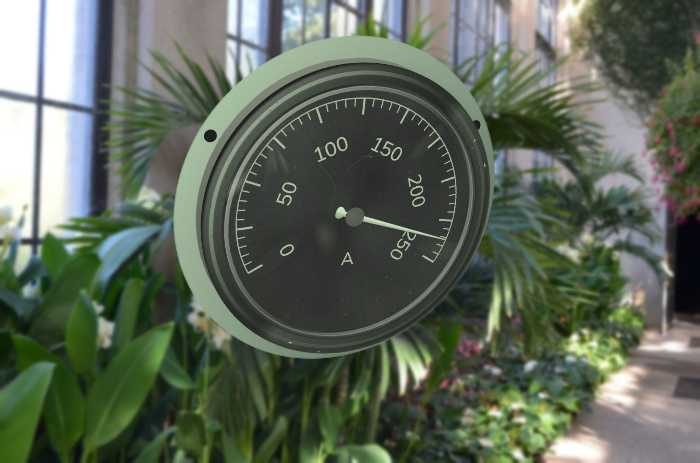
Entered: 235; A
